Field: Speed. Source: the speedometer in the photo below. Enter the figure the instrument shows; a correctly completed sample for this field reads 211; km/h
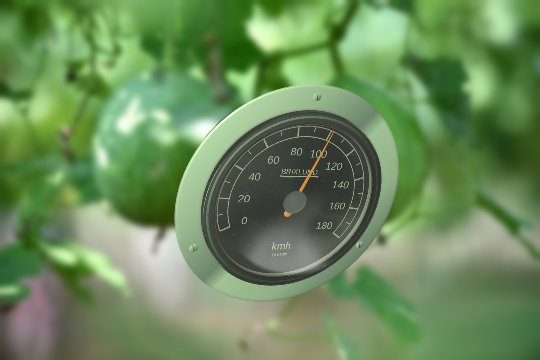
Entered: 100; km/h
